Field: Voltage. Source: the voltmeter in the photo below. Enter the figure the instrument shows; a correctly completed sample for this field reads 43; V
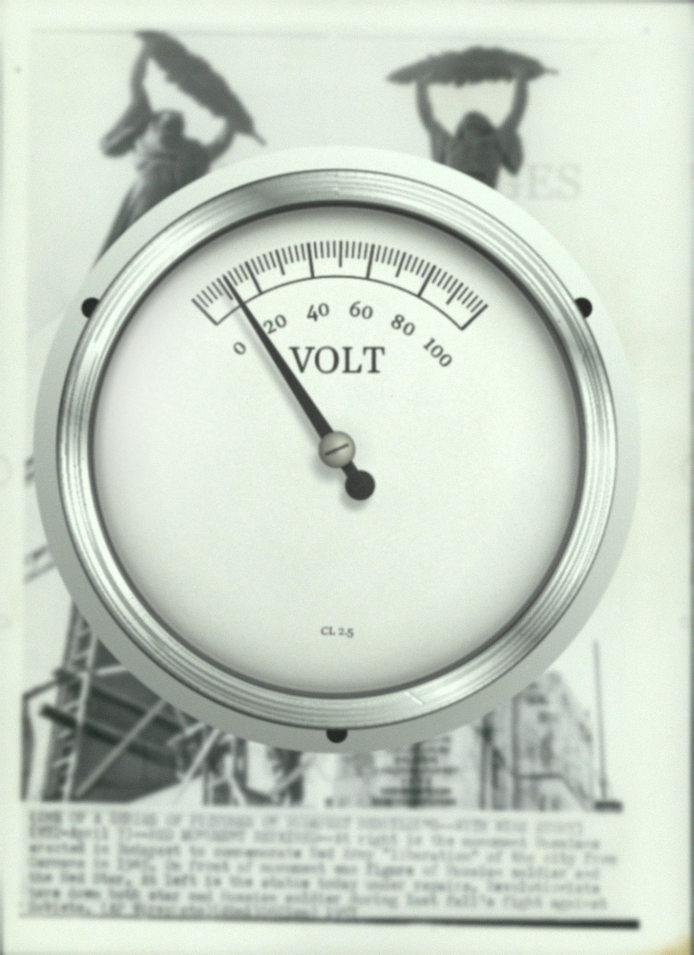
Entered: 12; V
